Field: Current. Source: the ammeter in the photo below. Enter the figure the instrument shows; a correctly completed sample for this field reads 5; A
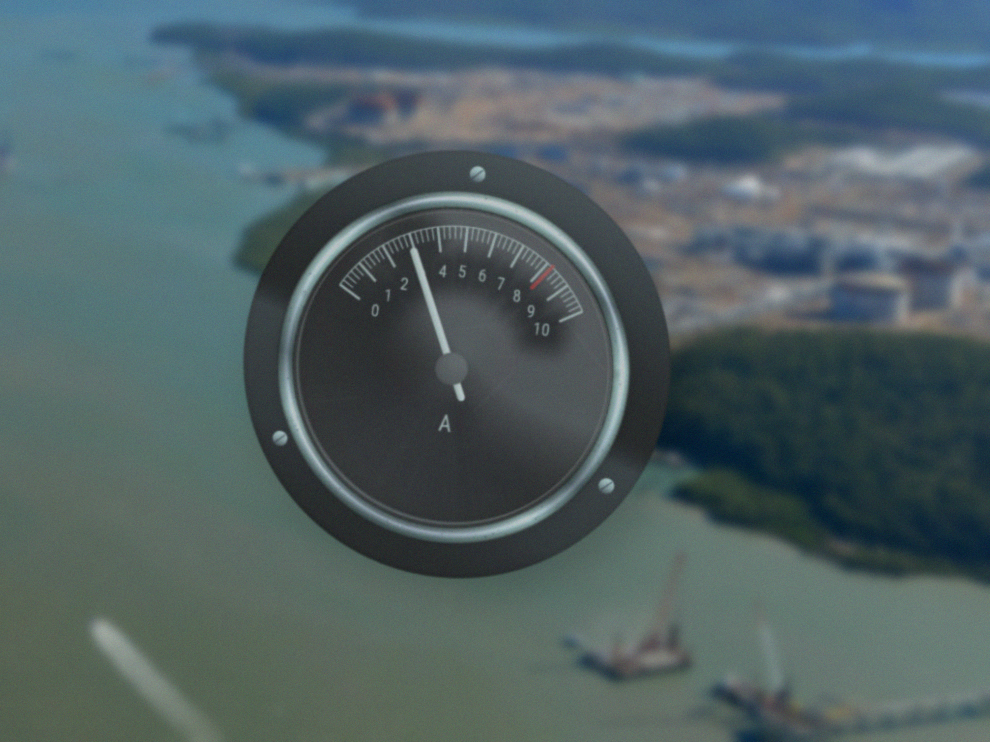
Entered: 3; A
